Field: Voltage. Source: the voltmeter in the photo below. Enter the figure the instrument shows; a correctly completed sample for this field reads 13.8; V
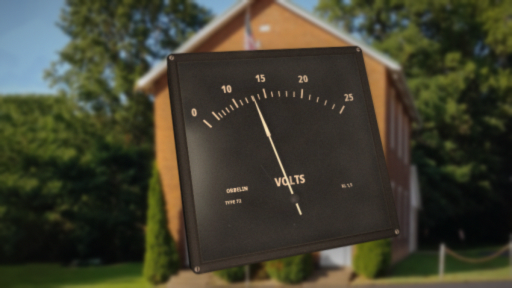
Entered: 13; V
